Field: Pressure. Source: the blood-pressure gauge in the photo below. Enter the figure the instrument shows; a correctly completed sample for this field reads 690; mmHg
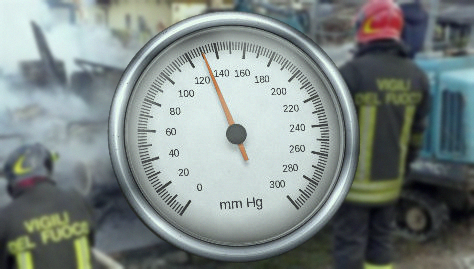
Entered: 130; mmHg
